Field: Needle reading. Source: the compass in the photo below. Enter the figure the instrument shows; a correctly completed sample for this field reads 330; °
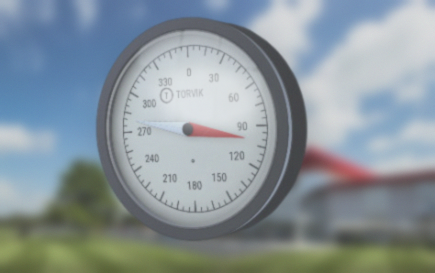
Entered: 100; °
